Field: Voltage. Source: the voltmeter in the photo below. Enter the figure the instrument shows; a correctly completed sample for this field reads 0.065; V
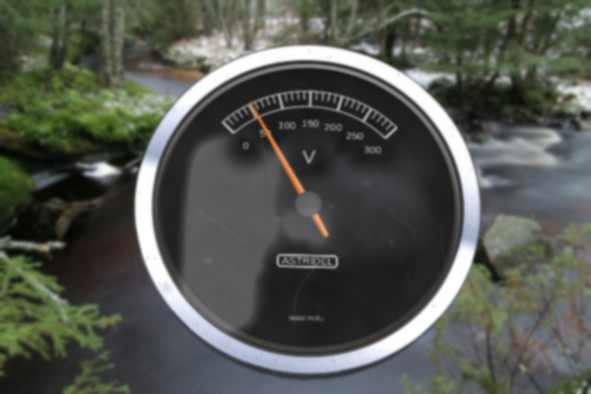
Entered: 50; V
